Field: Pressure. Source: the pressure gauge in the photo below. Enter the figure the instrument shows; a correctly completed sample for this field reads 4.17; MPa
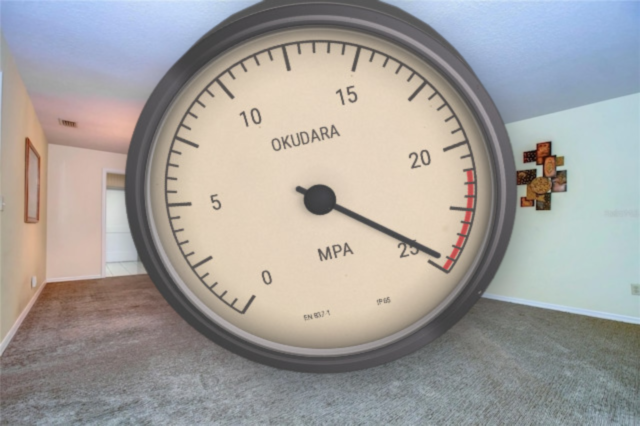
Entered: 24.5; MPa
